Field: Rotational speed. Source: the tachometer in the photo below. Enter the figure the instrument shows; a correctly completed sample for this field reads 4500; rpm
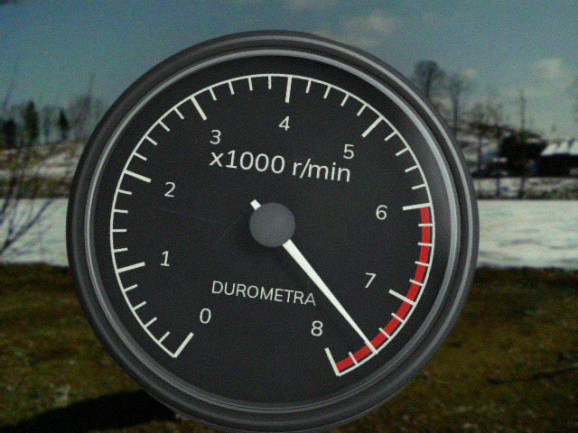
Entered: 7600; rpm
